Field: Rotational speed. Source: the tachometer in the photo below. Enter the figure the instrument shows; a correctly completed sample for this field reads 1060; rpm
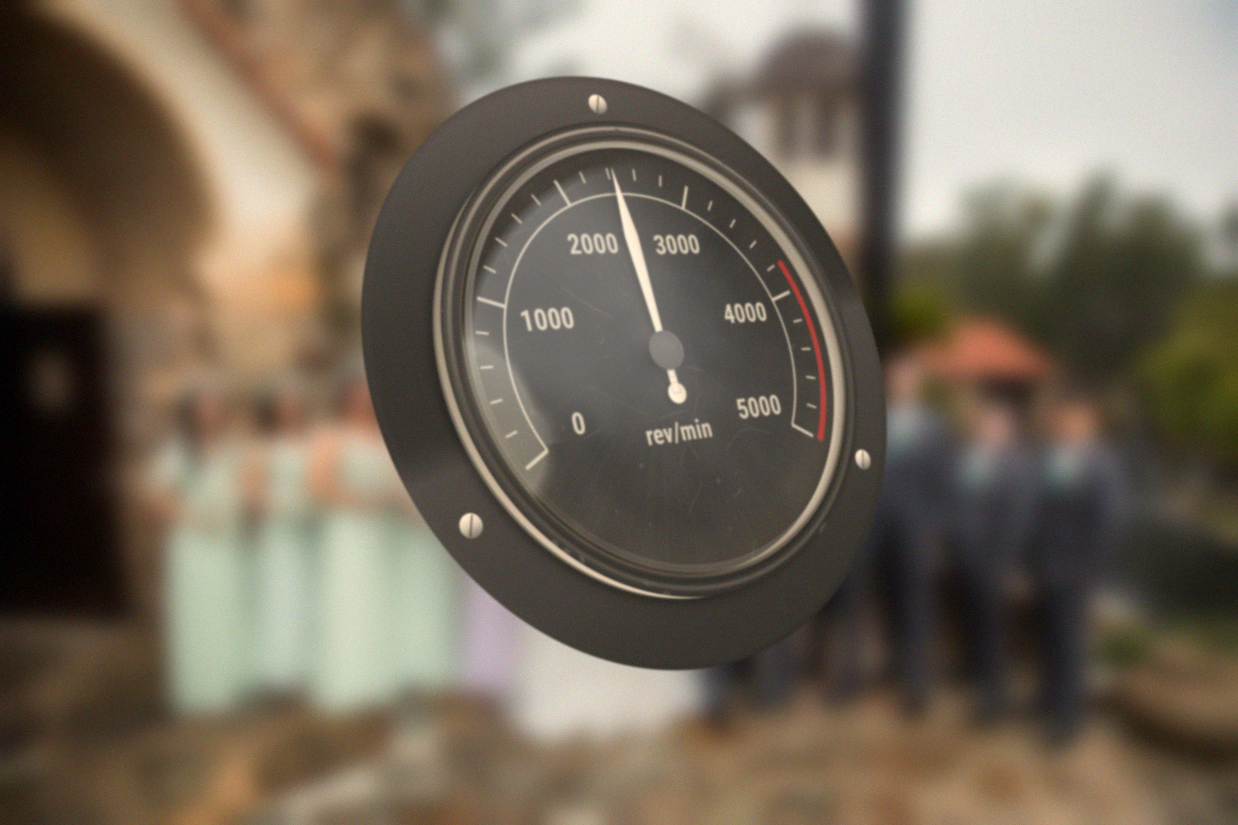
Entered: 2400; rpm
